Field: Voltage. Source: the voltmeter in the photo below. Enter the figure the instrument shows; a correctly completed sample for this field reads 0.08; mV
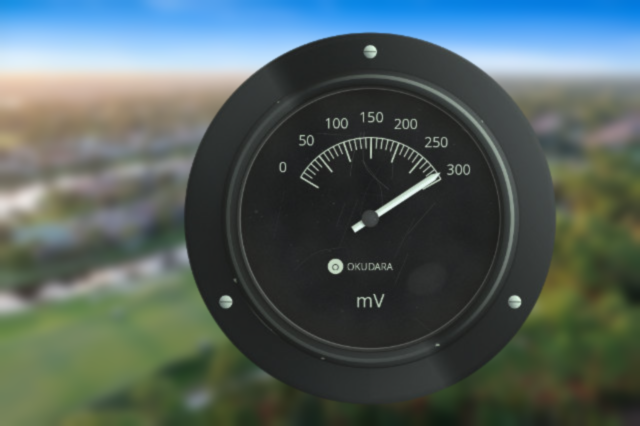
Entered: 290; mV
